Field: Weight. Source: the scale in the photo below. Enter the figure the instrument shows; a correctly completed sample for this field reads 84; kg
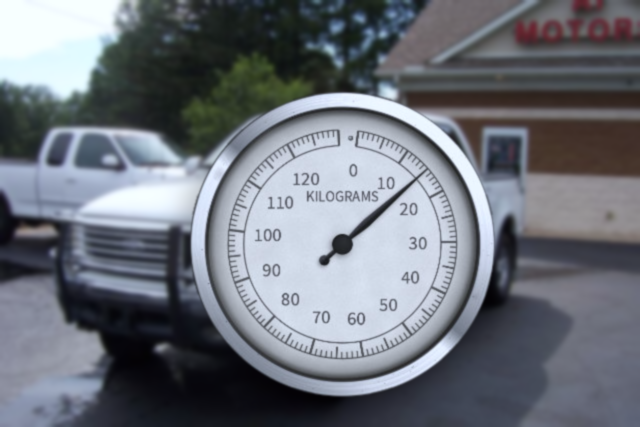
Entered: 15; kg
